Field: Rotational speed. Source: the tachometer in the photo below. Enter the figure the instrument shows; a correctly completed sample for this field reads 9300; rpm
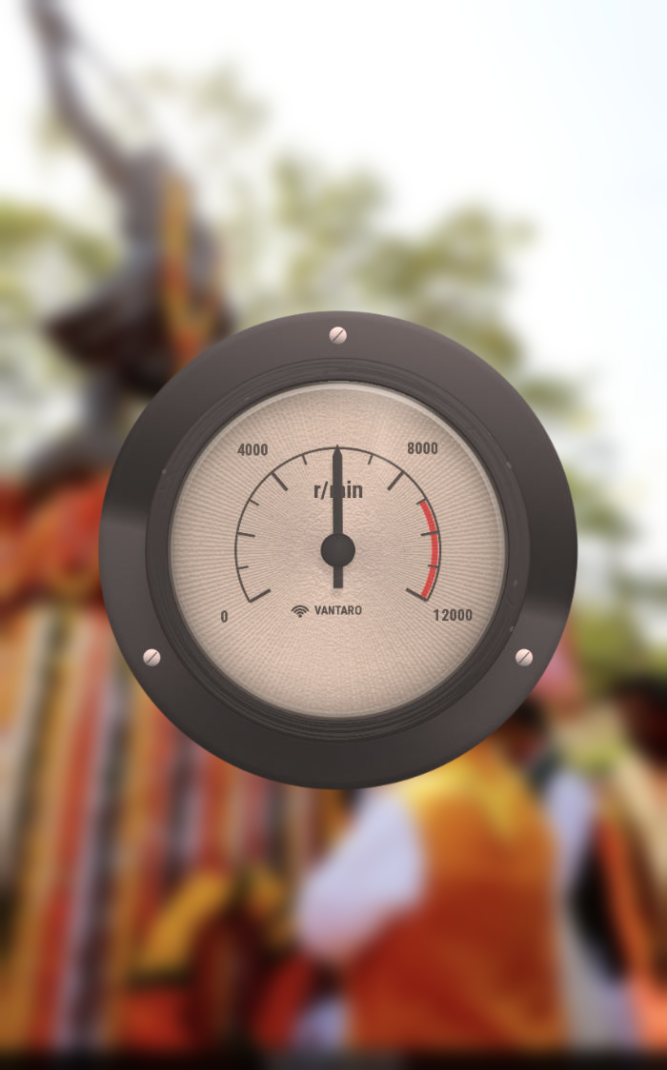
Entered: 6000; rpm
